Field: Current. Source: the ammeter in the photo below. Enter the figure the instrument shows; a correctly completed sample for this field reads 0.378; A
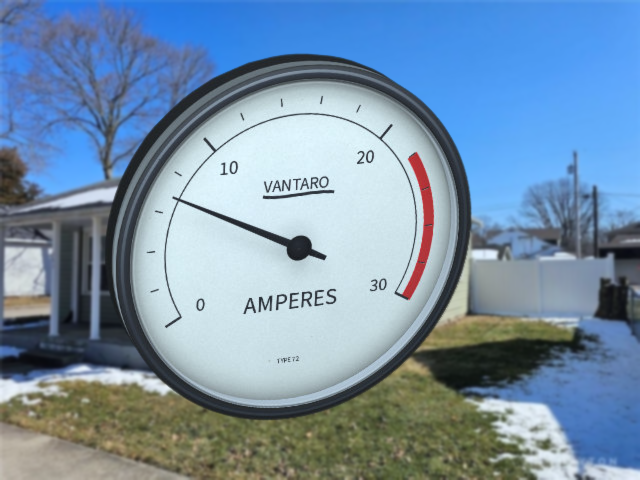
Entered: 7; A
